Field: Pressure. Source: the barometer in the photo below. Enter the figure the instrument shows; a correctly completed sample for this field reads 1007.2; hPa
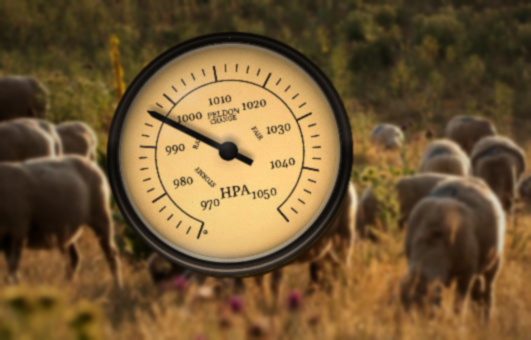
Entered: 996; hPa
